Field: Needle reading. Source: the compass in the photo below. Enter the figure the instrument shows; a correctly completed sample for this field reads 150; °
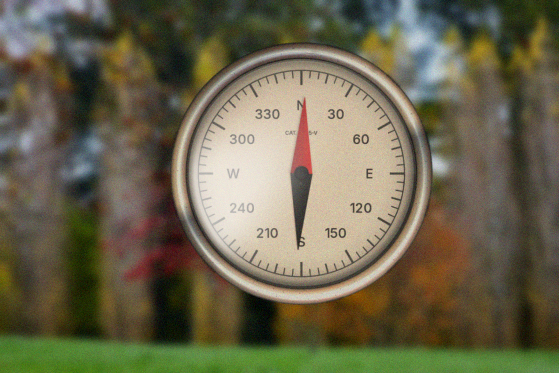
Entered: 2.5; °
